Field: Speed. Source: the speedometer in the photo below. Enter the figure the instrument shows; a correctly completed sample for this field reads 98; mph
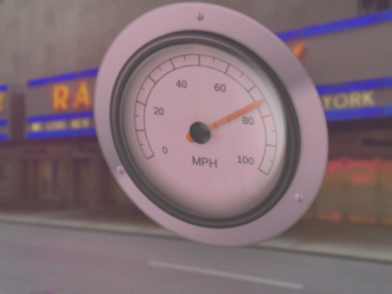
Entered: 75; mph
